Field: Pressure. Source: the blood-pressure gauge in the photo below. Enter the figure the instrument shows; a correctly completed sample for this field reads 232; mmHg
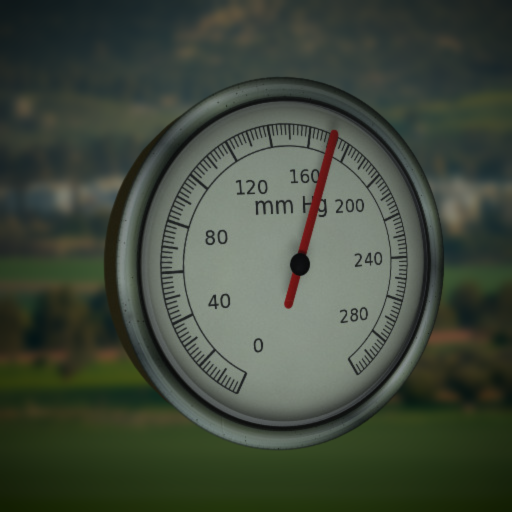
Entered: 170; mmHg
